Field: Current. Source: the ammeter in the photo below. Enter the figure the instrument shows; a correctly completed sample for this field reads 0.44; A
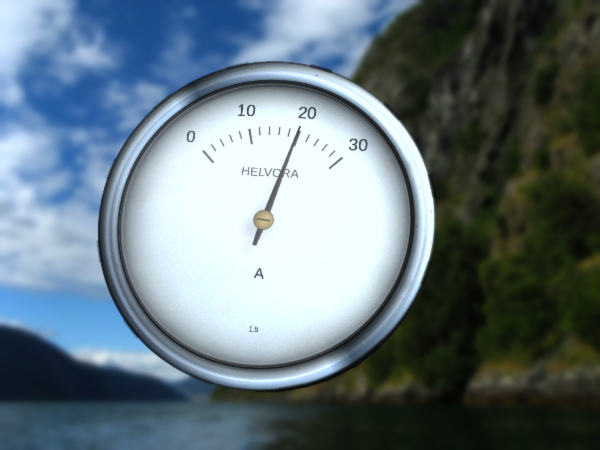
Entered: 20; A
